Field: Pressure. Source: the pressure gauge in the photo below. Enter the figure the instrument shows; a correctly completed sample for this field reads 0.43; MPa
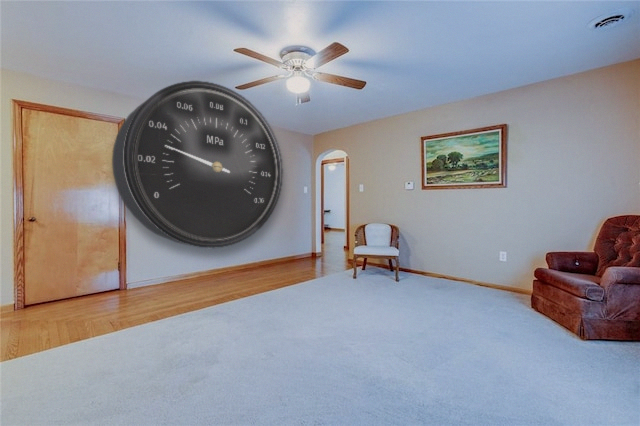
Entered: 0.03; MPa
